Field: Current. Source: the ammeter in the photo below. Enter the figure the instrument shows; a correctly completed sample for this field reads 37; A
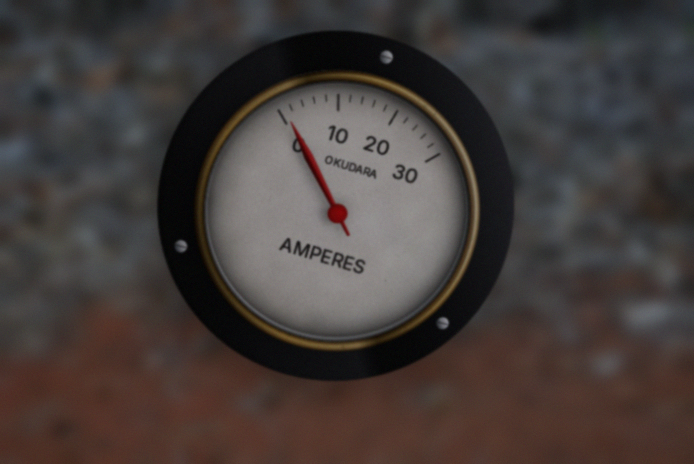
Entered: 1; A
